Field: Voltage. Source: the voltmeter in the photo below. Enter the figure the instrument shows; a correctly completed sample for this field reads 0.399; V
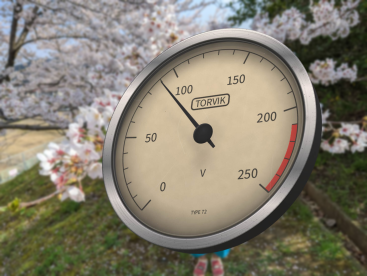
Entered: 90; V
